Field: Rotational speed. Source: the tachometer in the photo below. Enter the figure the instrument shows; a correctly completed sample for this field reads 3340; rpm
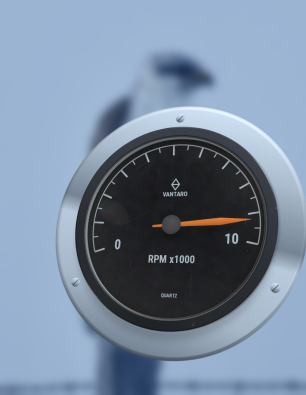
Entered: 9250; rpm
